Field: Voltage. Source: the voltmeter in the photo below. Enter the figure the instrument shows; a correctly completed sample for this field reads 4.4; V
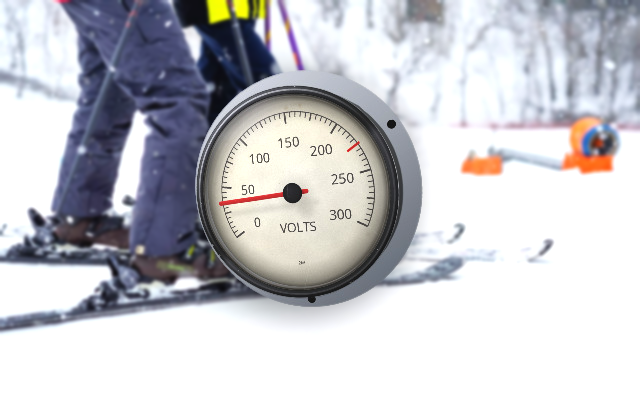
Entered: 35; V
